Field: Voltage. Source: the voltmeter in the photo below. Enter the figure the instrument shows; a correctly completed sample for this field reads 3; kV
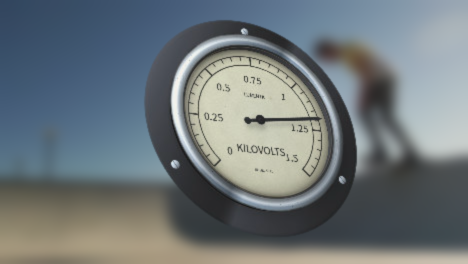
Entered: 1.2; kV
